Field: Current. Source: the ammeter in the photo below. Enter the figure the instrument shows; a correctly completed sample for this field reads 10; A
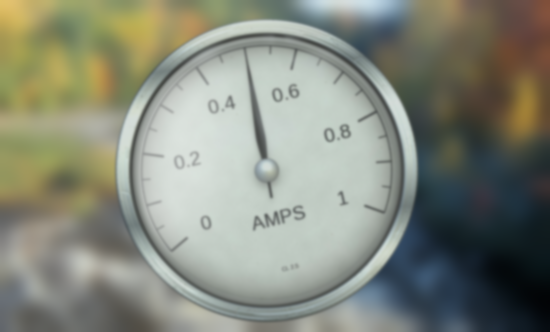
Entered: 0.5; A
